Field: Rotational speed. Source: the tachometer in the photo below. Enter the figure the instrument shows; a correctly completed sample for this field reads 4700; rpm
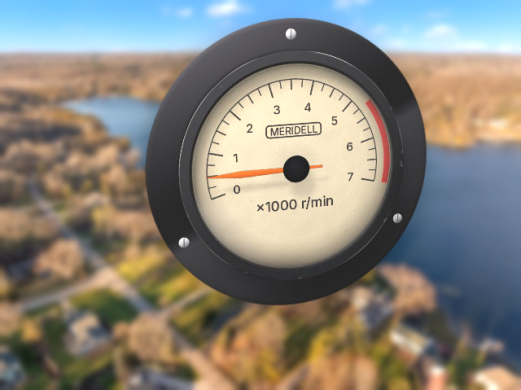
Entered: 500; rpm
